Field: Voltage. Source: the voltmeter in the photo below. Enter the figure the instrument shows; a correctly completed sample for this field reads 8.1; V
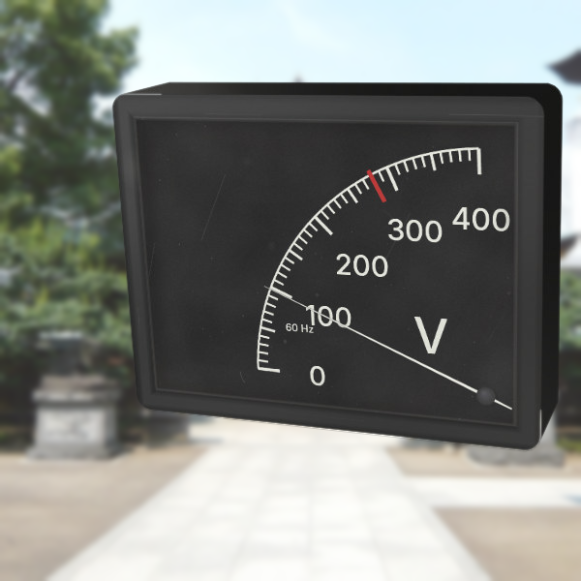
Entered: 100; V
